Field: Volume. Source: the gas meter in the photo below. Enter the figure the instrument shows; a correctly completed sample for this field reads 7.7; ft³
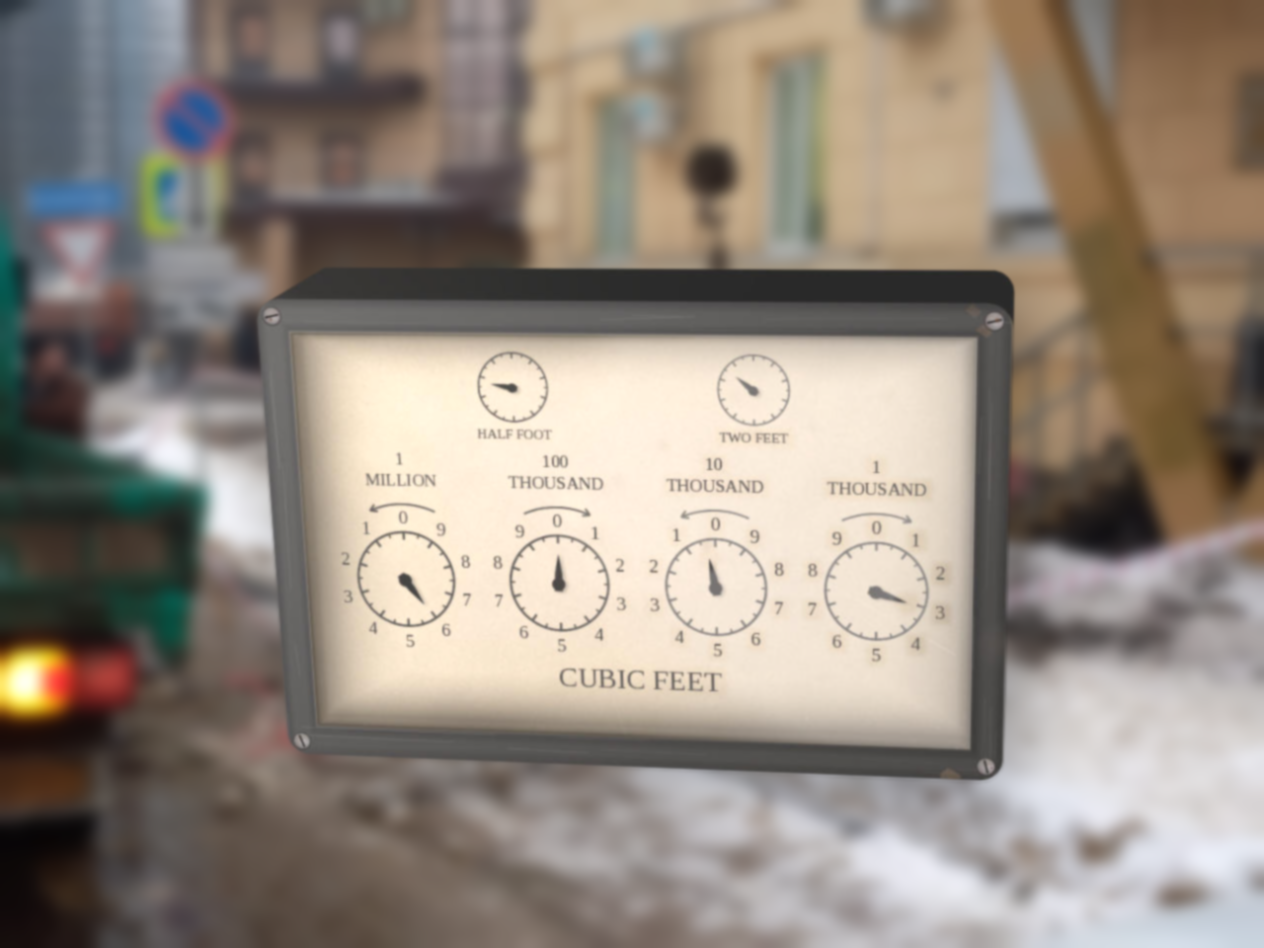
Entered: 600300; ft³
